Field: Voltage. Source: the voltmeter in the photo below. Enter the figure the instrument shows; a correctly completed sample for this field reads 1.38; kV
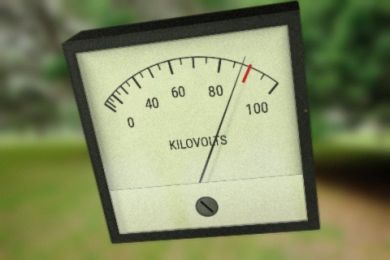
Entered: 87.5; kV
